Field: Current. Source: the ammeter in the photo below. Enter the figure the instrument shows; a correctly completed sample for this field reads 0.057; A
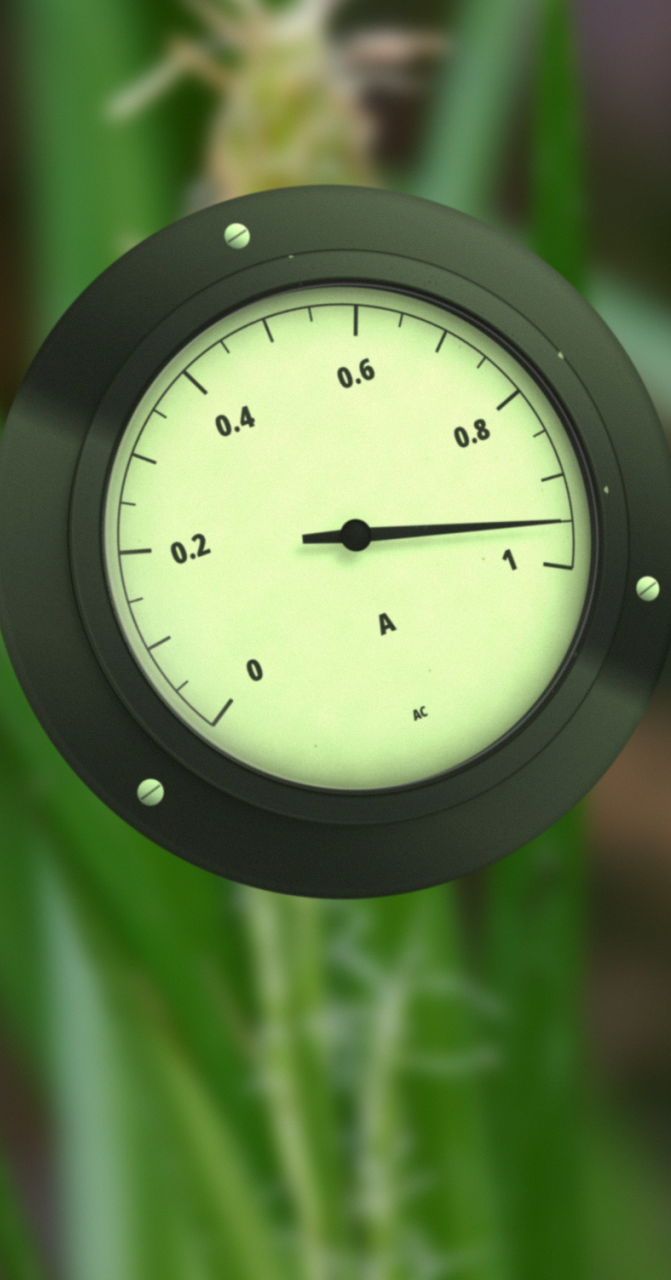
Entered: 0.95; A
